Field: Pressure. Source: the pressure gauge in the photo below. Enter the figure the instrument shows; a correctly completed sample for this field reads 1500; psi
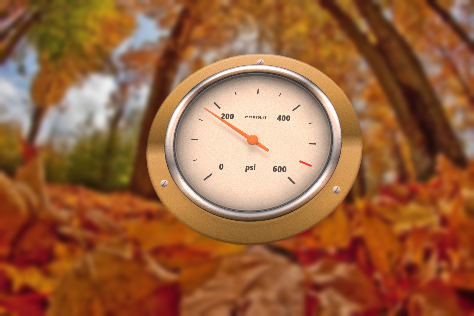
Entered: 175; psi
